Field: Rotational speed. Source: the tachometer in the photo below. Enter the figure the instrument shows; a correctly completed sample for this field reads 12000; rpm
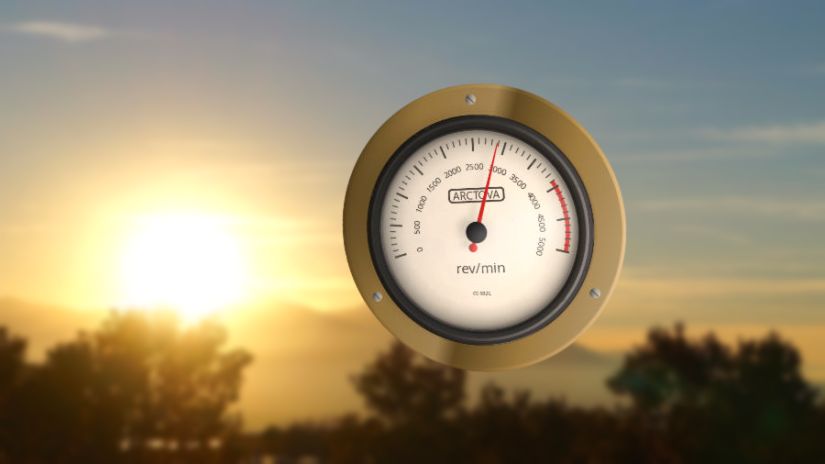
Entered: 2900; rpm
